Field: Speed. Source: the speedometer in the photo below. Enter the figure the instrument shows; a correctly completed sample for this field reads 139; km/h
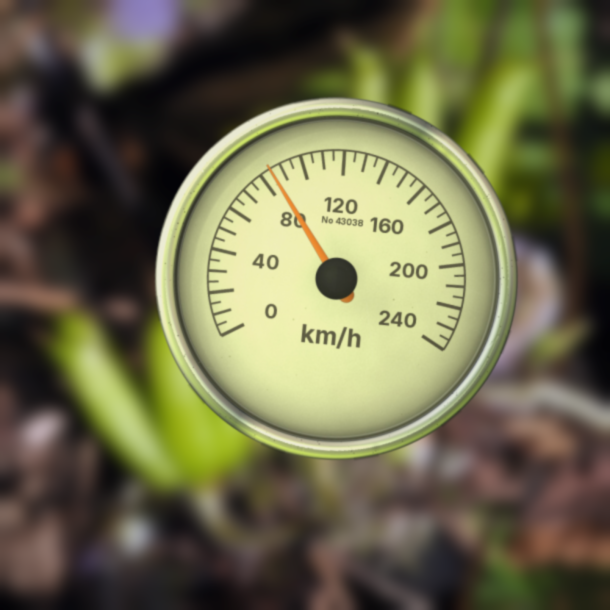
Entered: 85; km/h
